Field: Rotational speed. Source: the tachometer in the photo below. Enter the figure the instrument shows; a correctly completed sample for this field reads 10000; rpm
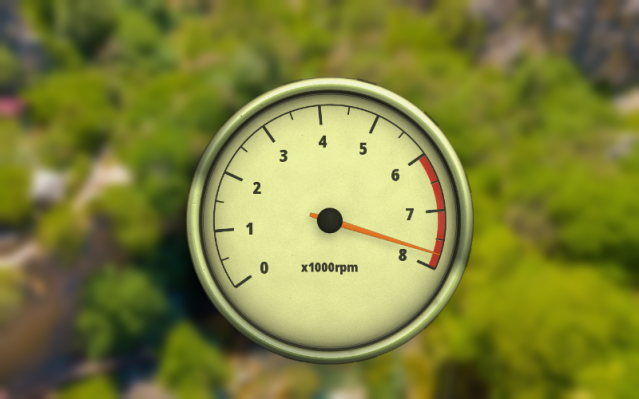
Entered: 7750; rpm
